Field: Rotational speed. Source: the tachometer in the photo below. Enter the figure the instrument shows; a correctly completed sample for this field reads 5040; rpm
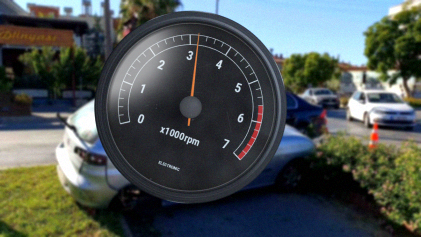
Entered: 3200; rpm
